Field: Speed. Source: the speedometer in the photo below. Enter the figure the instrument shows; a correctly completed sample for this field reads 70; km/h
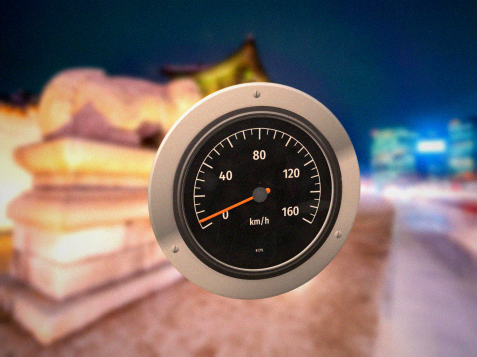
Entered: 5; km/h
